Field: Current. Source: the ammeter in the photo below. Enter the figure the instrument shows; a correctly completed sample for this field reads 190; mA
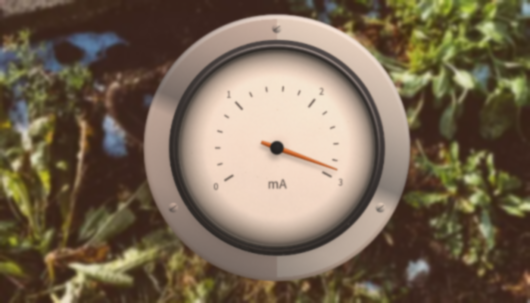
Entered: 2.9; mA
